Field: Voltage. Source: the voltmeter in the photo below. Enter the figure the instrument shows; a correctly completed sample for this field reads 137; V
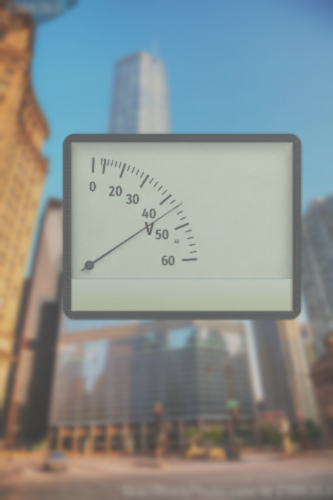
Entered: 44; V
